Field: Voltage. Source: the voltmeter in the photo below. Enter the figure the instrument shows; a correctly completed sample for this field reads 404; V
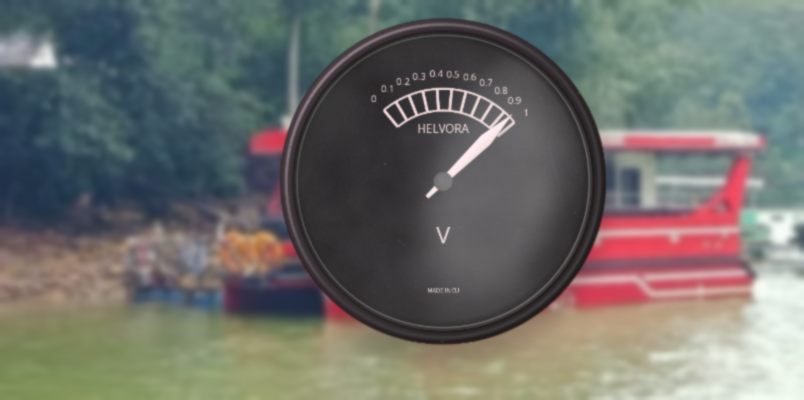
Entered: 0.95; V
